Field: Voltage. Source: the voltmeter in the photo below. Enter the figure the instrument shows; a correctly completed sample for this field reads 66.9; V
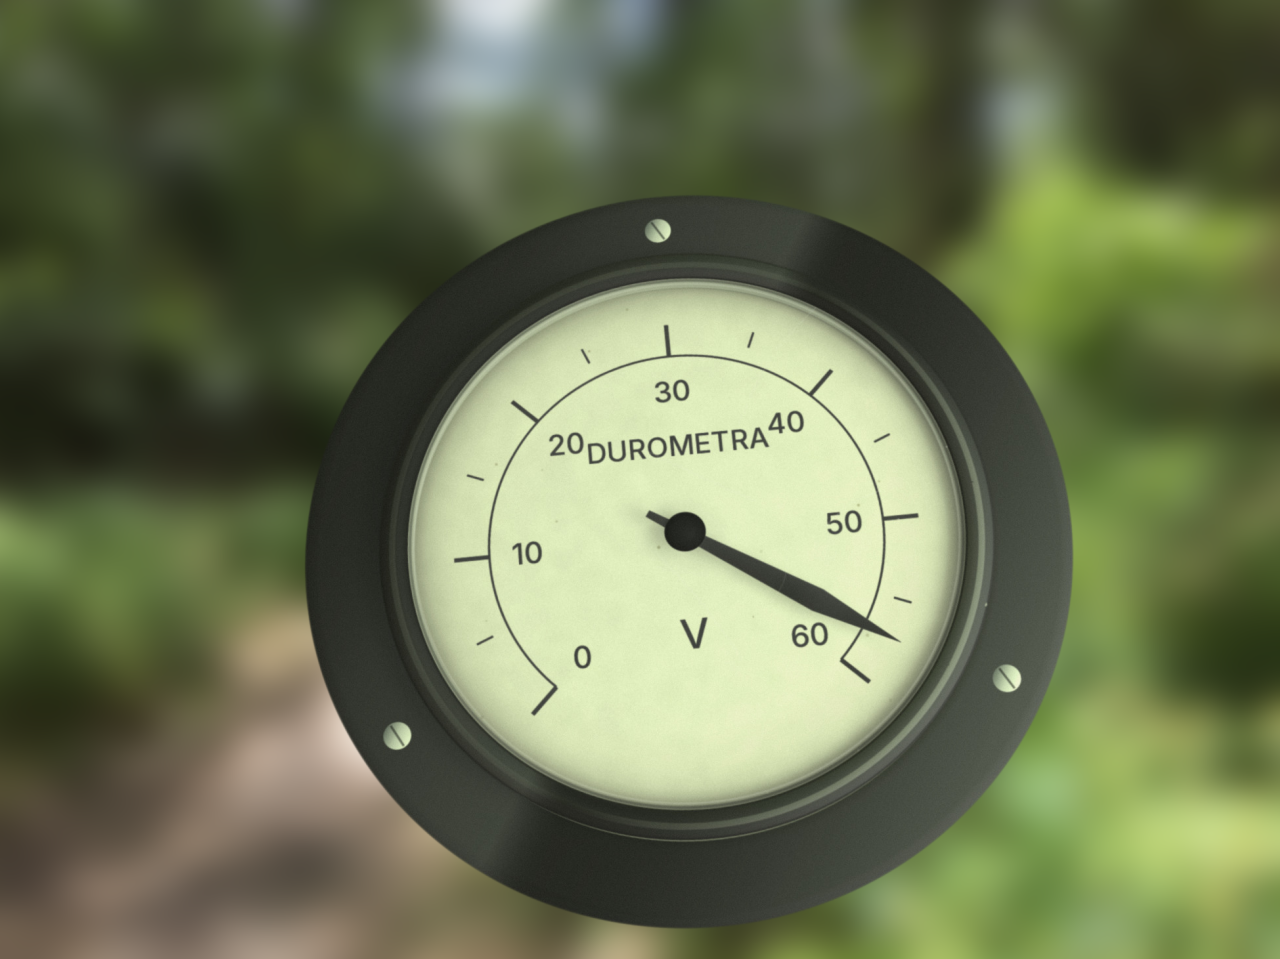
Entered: 57.5; V
